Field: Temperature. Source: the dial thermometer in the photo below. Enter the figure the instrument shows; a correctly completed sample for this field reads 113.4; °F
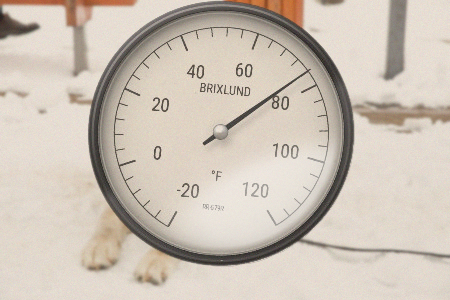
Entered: 76; °F
